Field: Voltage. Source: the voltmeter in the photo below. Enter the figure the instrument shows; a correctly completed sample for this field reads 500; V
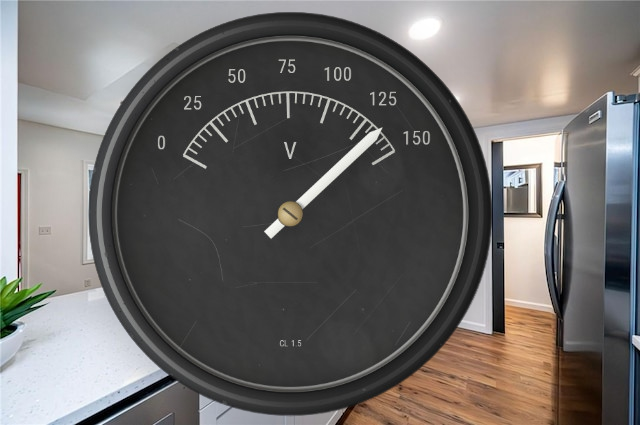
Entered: 135; V
